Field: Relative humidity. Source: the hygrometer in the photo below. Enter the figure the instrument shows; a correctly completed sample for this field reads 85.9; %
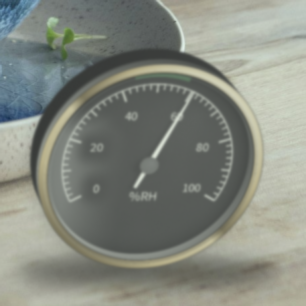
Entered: 60; %
